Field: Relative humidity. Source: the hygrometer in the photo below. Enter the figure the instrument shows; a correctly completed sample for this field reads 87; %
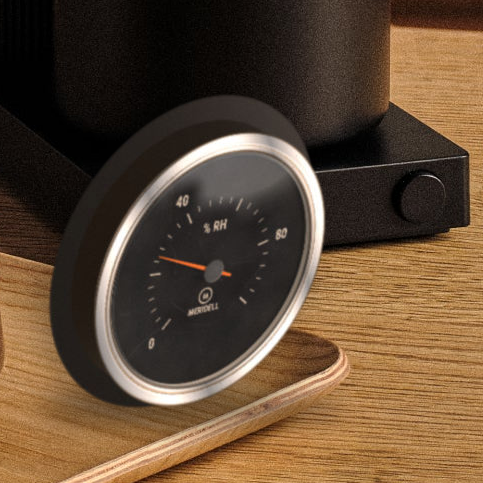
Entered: 26; %
